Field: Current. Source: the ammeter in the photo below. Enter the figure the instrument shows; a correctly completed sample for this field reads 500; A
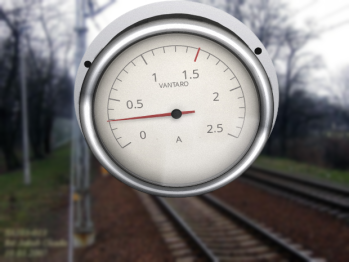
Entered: 0.3; A
